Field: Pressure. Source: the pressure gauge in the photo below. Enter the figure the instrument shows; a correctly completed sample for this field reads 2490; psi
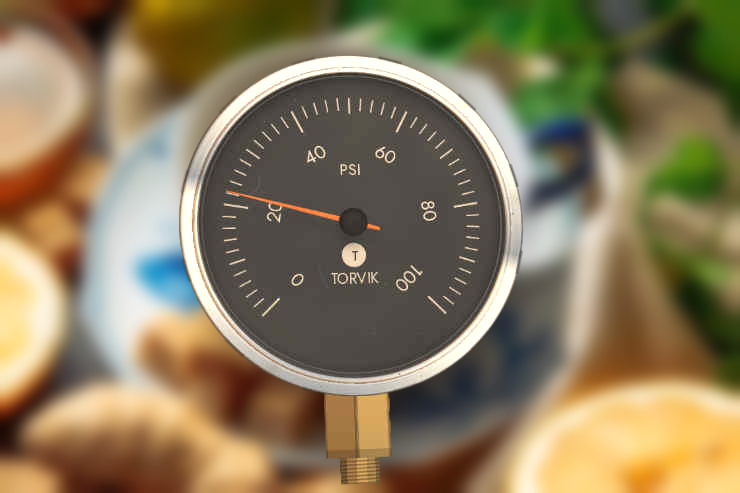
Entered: 22; psi
